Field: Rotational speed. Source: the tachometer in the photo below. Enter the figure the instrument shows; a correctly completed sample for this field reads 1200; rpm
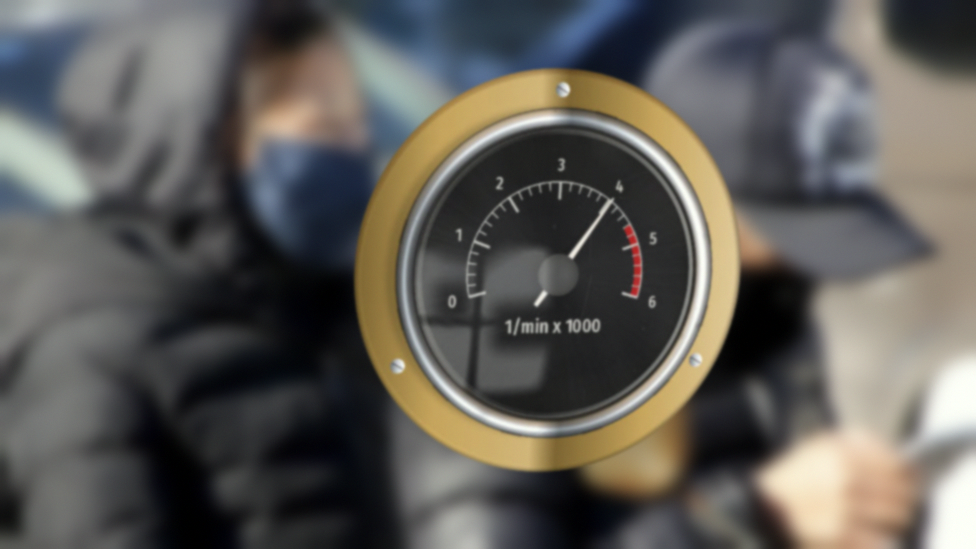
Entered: 4000; rpm
